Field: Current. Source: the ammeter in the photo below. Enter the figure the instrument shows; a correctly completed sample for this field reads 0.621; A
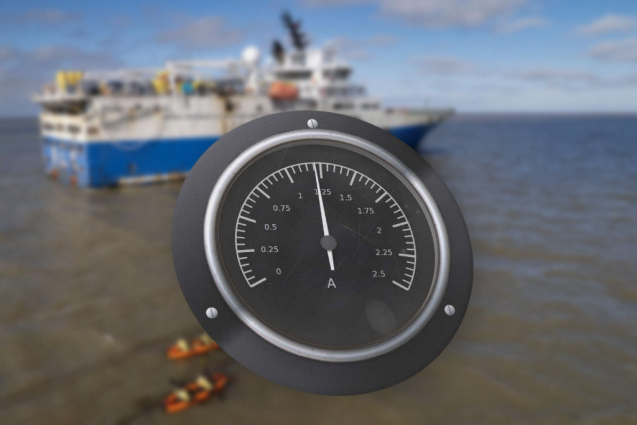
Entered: 1.2; A
